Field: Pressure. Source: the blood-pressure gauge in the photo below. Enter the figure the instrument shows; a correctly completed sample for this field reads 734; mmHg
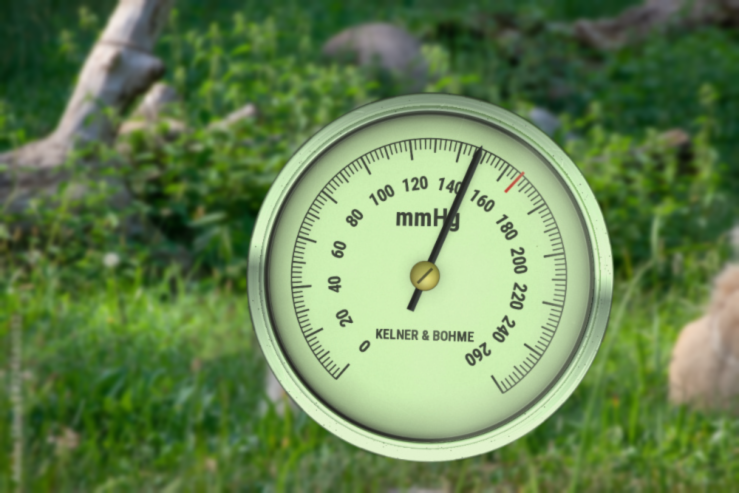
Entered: 148; mmHg
